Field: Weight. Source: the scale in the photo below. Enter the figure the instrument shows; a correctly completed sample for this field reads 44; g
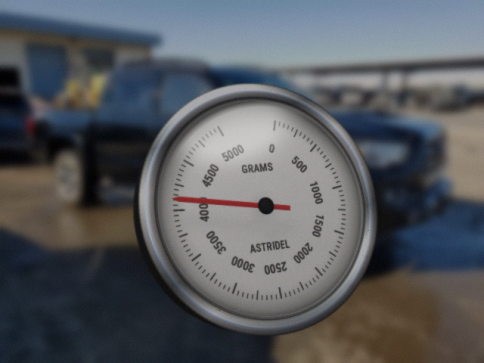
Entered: 4100; g
